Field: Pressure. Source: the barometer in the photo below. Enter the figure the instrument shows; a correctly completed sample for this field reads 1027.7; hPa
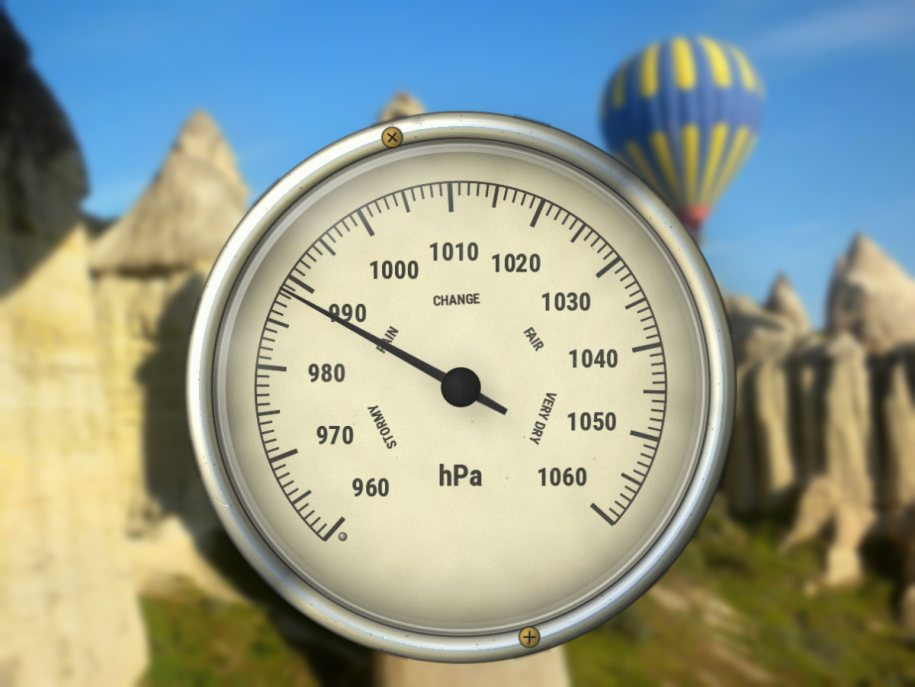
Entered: 988.5; hPa
